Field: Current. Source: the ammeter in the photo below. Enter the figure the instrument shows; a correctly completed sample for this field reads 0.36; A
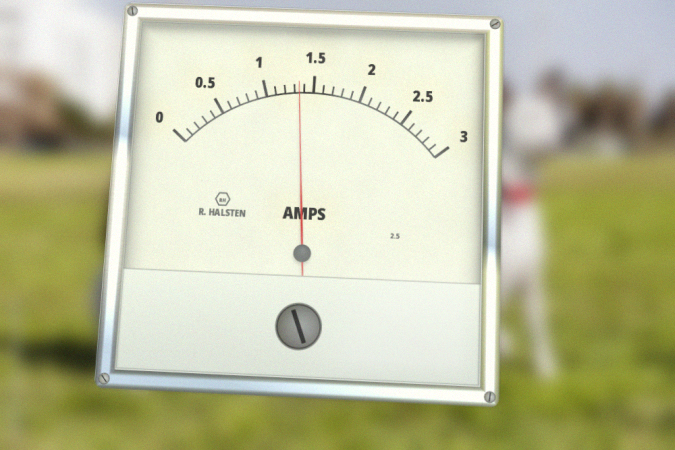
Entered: 1.35; A
